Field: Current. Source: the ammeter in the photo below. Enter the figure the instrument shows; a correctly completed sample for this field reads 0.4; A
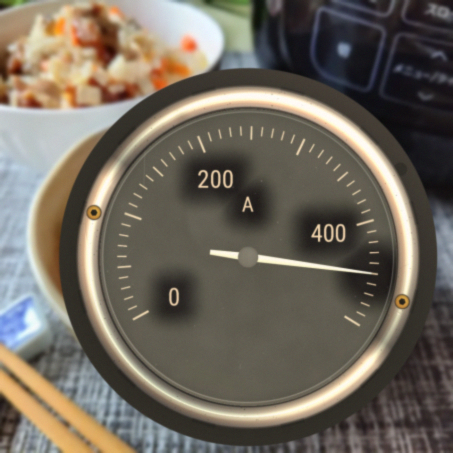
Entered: 450; A
